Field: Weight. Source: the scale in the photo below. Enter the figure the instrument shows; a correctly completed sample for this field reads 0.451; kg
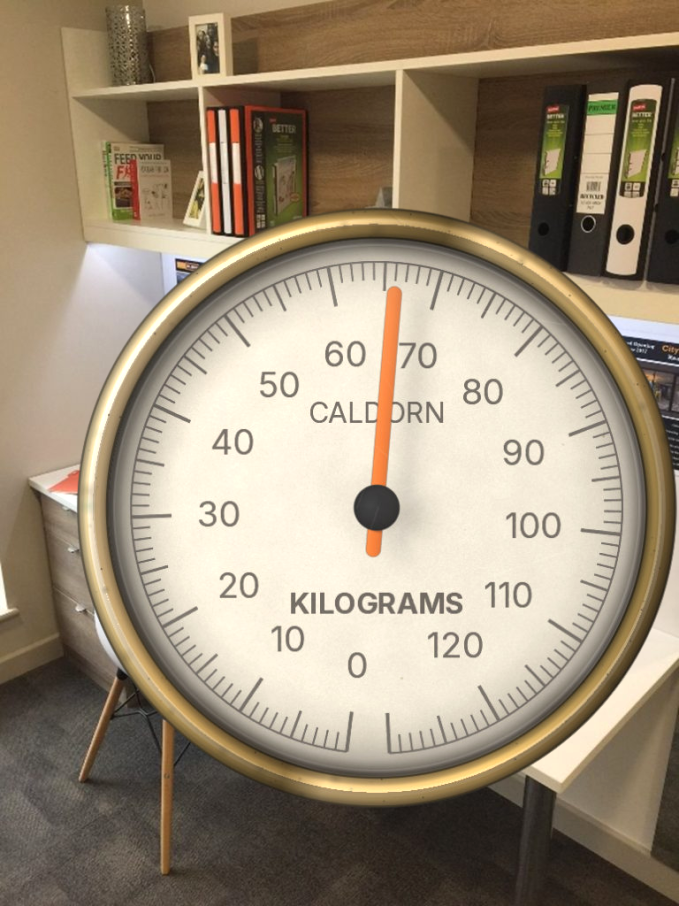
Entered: 66; kg
